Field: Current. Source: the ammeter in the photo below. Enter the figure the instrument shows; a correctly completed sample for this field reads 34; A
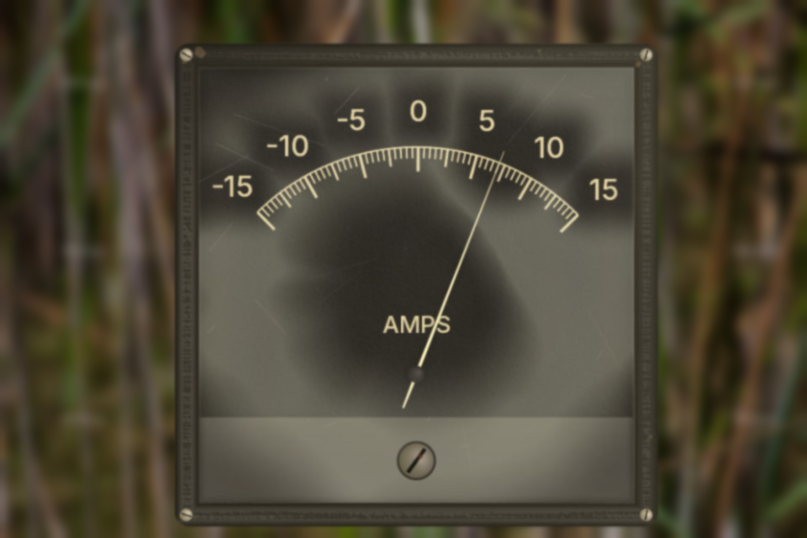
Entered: 7; A
